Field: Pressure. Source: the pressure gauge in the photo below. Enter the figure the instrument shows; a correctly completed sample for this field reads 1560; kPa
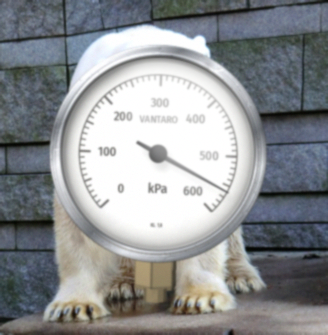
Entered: 560; kPa
